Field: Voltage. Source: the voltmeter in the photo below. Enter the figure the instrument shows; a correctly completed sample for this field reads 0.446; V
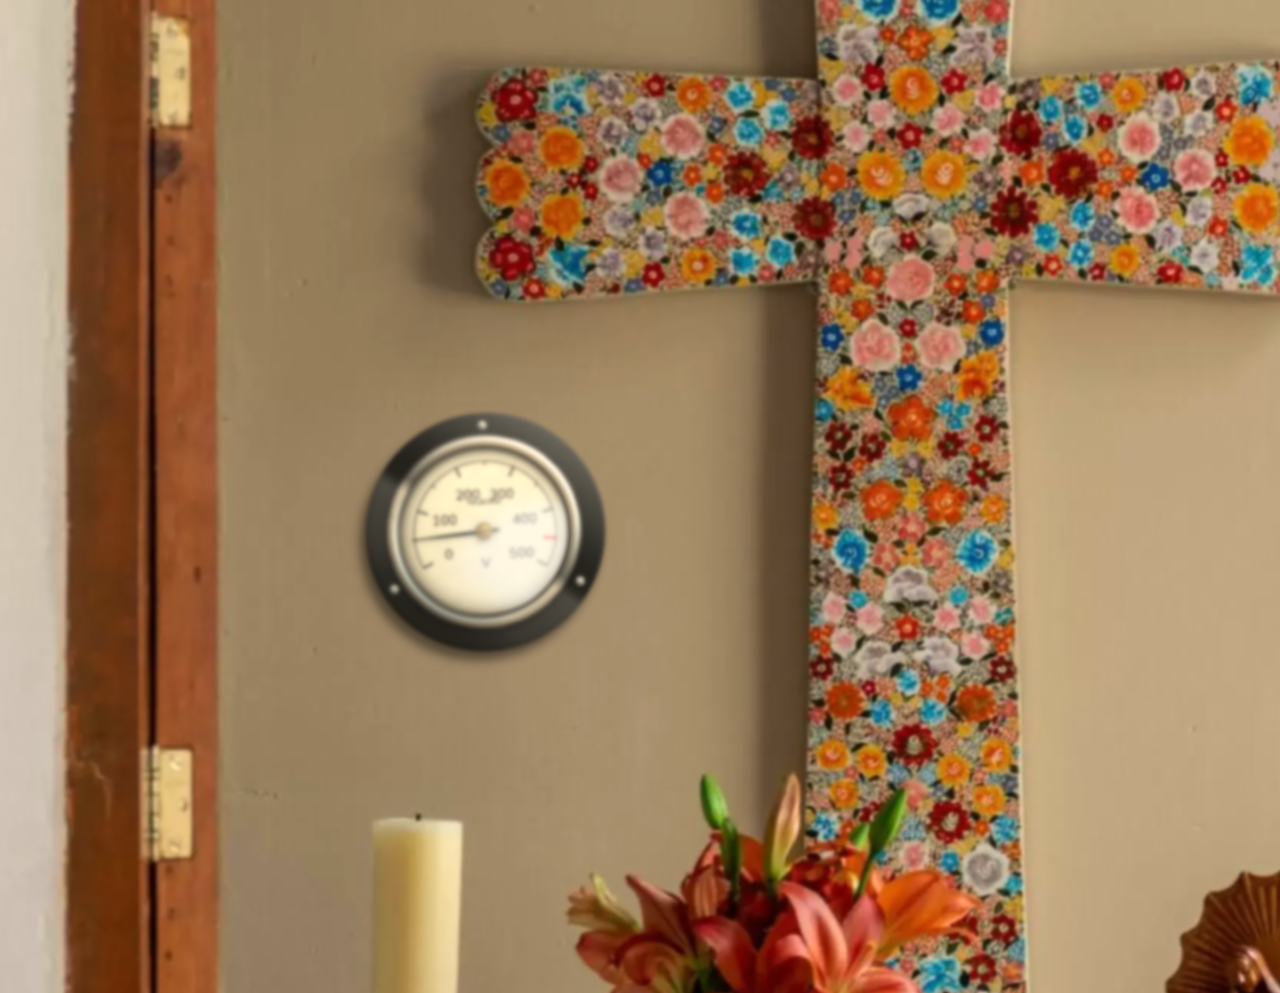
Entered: 50; V
